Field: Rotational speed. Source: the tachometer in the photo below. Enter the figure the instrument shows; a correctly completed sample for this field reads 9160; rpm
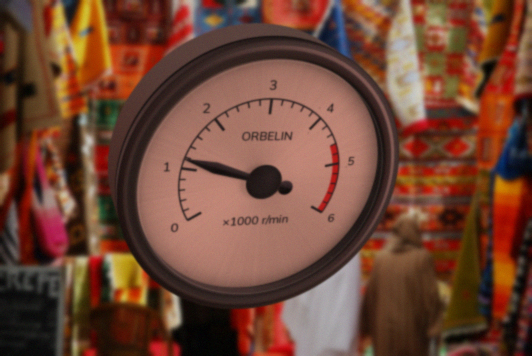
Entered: 1200; rpm
